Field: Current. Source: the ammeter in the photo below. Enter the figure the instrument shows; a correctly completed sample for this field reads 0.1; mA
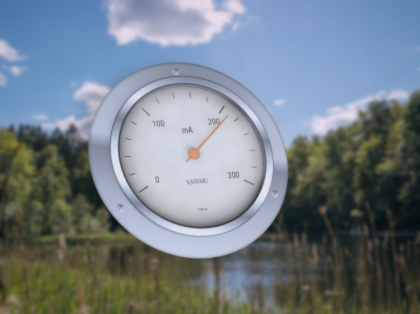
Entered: 210; mA
